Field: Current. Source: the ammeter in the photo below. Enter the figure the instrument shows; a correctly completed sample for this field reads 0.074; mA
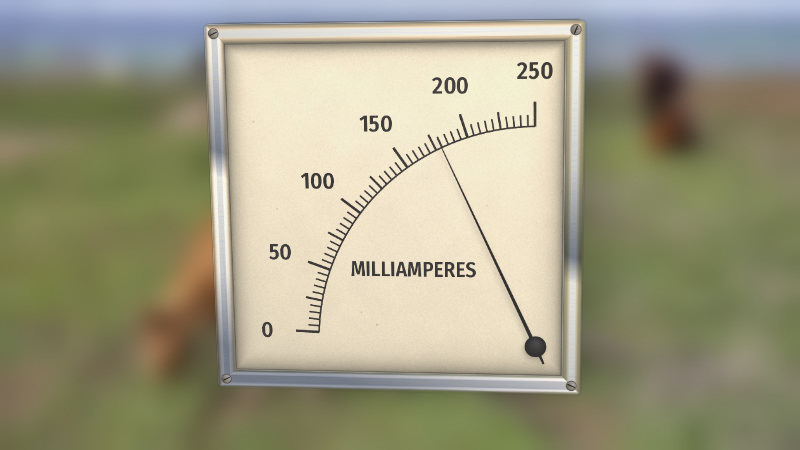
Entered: 180; mA
